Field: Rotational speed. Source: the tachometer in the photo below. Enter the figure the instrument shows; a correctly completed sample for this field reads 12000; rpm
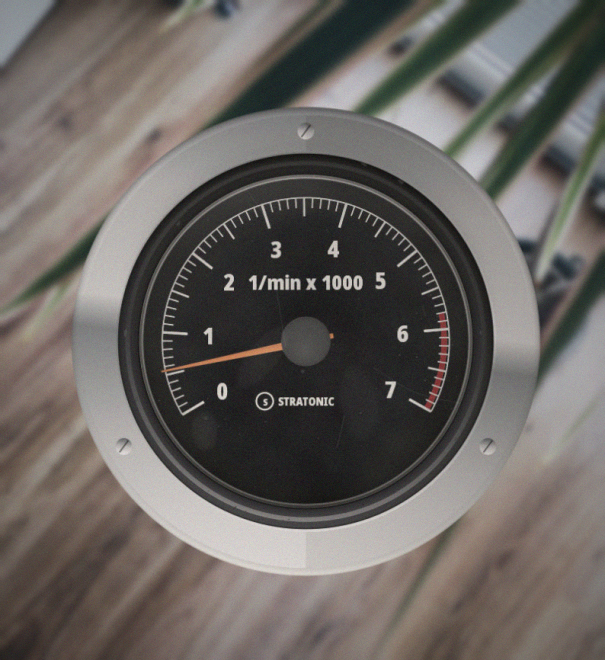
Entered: 550; rpm
